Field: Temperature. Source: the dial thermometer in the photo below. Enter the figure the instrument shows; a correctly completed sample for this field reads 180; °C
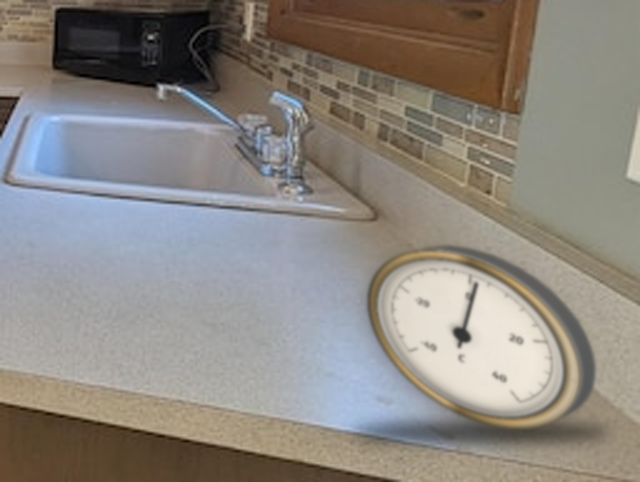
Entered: 2; °C
